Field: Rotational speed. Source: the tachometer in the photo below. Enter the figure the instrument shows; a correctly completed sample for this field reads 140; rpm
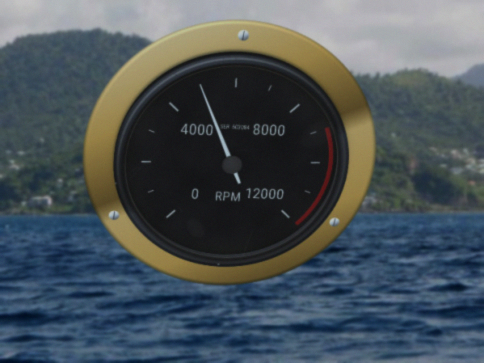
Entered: 5000; rpm
